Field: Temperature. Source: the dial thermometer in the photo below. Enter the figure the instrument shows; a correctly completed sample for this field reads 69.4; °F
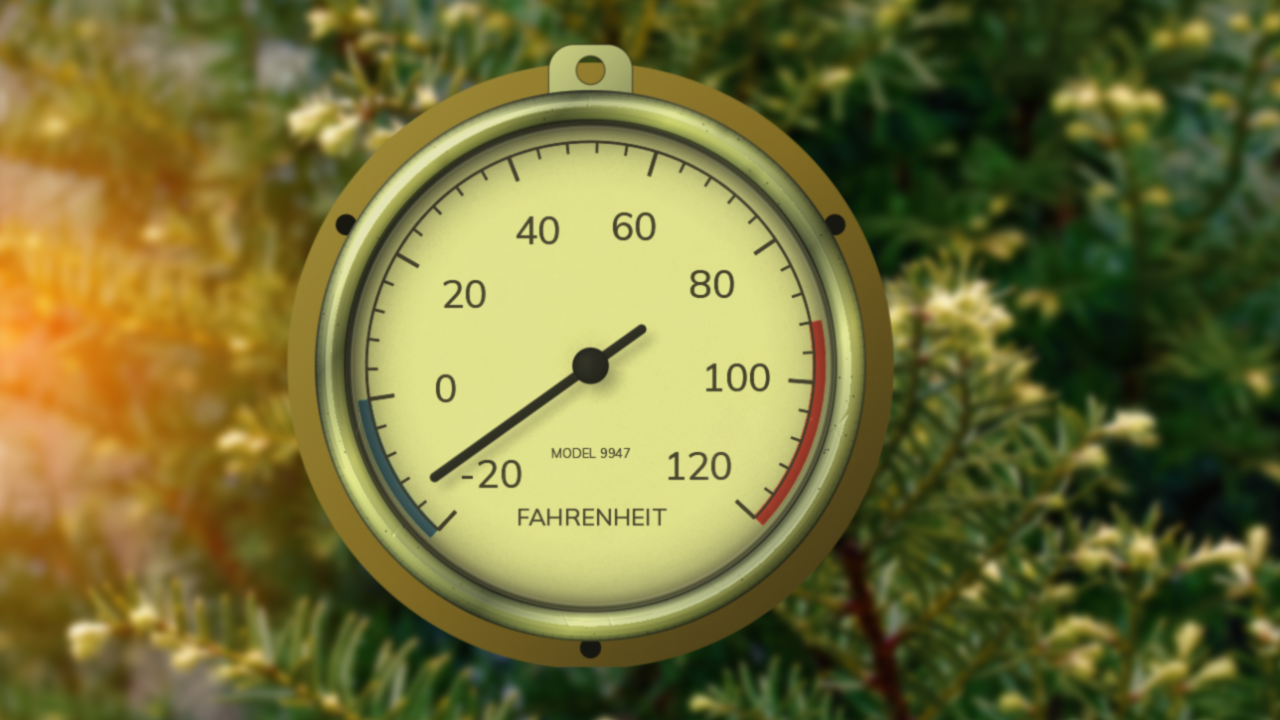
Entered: -14; °F
